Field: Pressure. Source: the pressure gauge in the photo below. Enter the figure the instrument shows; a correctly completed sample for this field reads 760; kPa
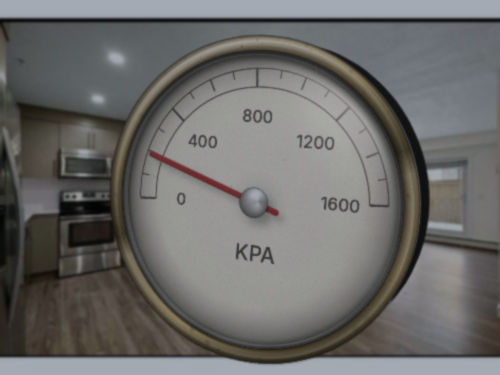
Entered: 200; kPa
